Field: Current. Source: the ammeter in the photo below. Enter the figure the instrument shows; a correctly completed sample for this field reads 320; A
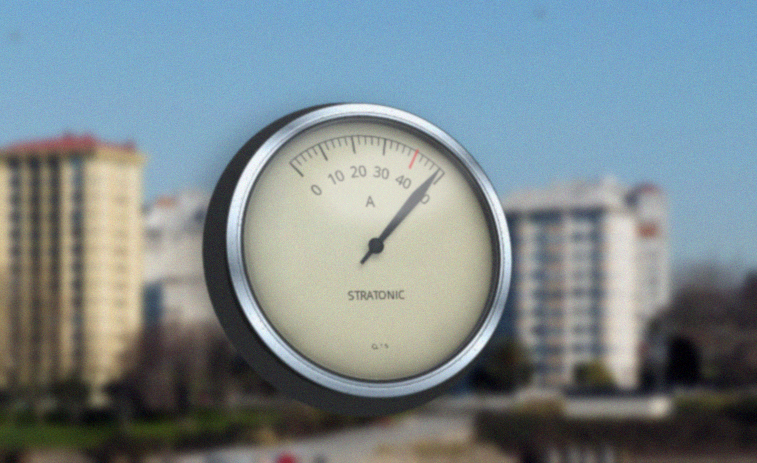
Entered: 48; A
